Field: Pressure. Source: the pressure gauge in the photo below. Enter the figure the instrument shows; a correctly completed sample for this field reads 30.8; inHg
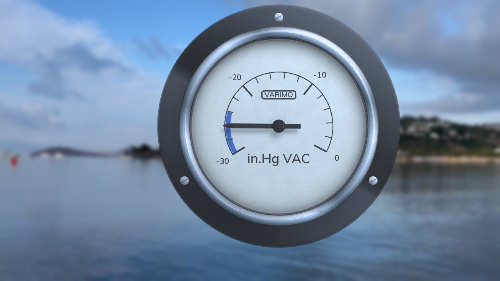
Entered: -26; inHg
